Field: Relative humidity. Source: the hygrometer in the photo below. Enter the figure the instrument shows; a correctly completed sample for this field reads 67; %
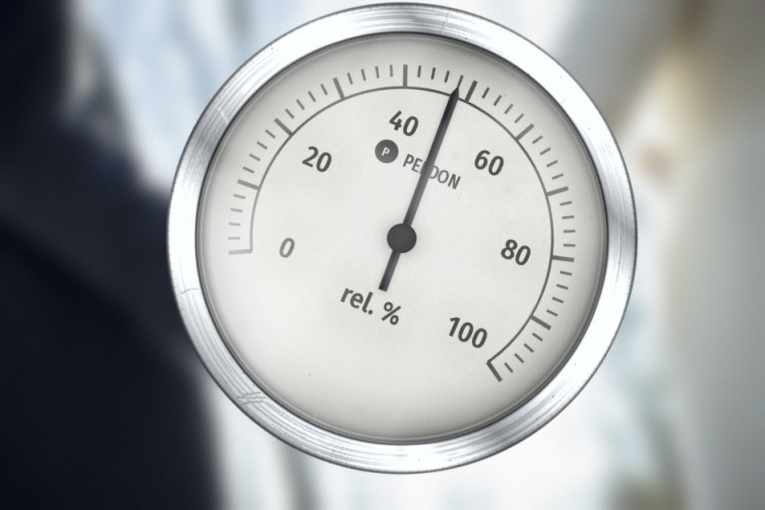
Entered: 48; %
